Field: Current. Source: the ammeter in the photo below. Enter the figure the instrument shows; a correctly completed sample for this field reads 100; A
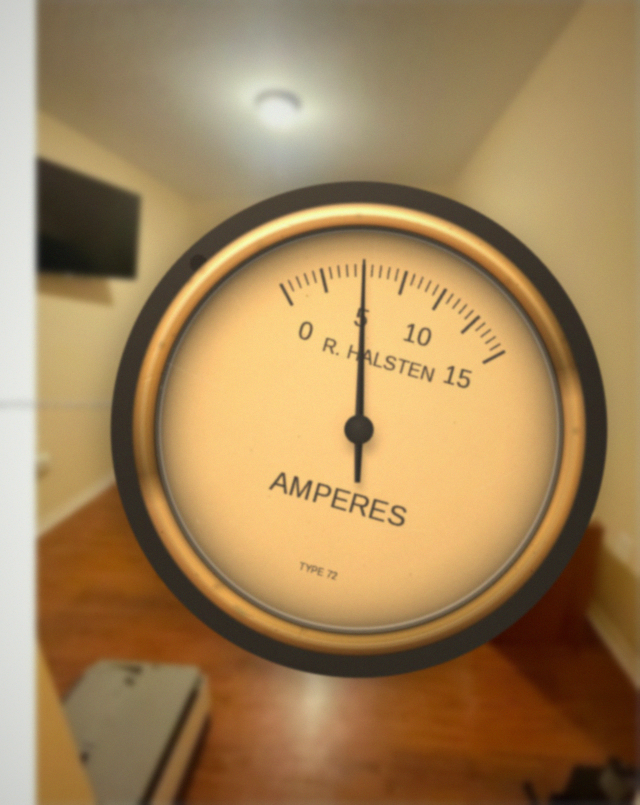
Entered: 5; A
